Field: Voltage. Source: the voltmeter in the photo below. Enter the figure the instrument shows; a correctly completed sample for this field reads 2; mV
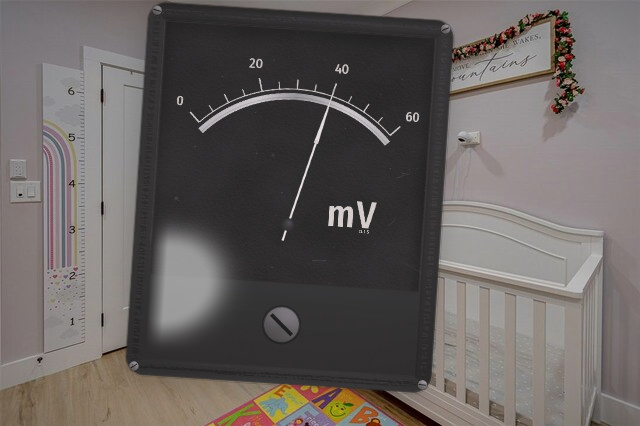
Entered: 40; mV
